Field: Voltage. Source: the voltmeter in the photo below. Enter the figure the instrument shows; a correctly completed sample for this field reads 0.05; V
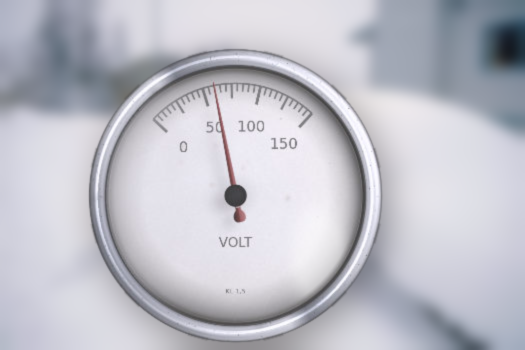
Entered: 60; V
